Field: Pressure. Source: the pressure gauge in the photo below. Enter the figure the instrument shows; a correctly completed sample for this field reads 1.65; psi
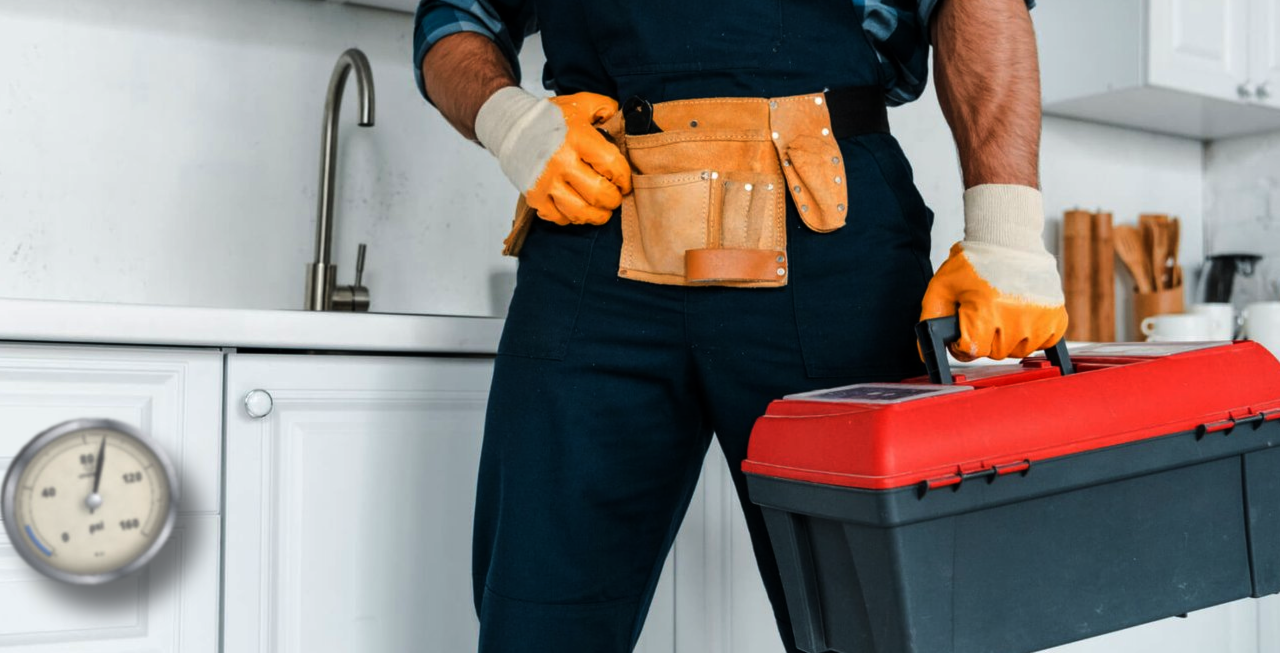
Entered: 90; psi
